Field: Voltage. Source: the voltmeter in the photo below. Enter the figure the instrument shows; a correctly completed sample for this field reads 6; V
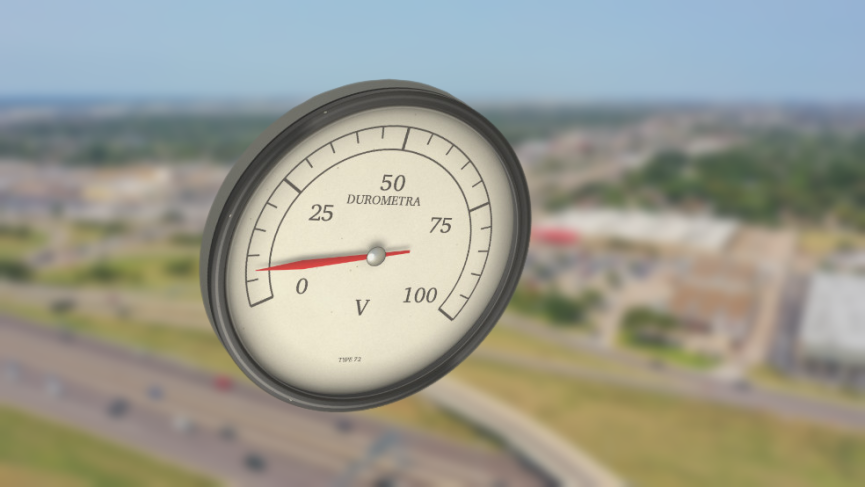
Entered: 7.5; V
